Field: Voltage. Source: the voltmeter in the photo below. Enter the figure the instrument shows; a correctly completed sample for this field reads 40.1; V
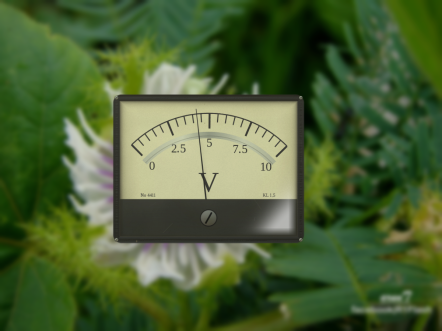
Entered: 4.25; V
